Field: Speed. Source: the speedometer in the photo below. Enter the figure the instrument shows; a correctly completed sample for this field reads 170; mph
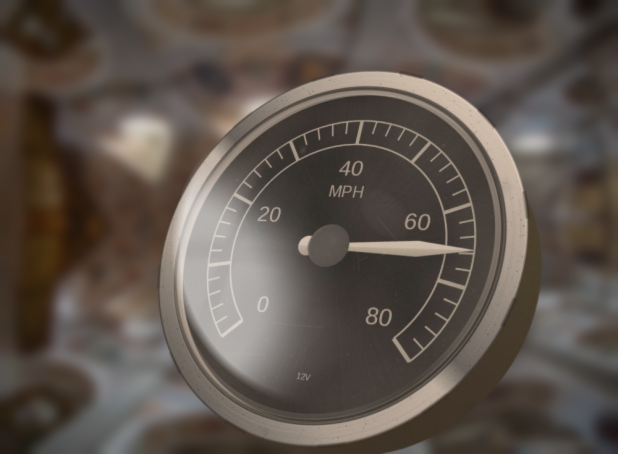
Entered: 66; mph
